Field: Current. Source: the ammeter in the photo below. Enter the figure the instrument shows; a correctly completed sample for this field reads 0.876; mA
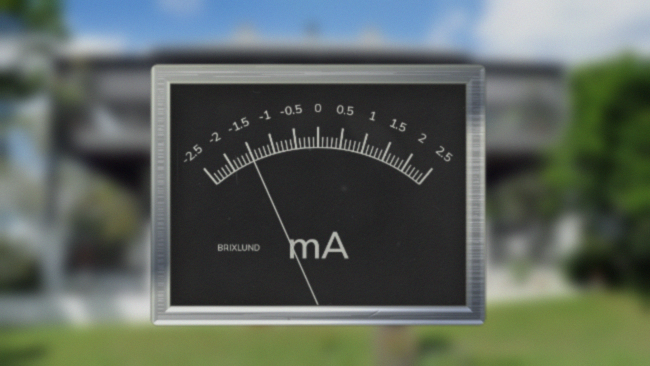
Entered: -1.5; mA
